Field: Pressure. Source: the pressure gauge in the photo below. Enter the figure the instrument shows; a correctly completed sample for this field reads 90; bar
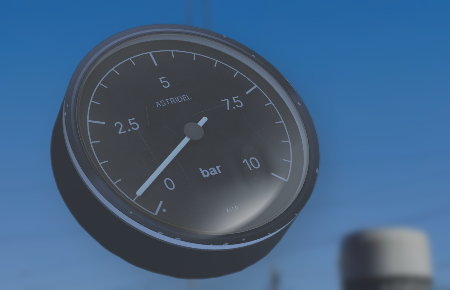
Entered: 0.5; bar
